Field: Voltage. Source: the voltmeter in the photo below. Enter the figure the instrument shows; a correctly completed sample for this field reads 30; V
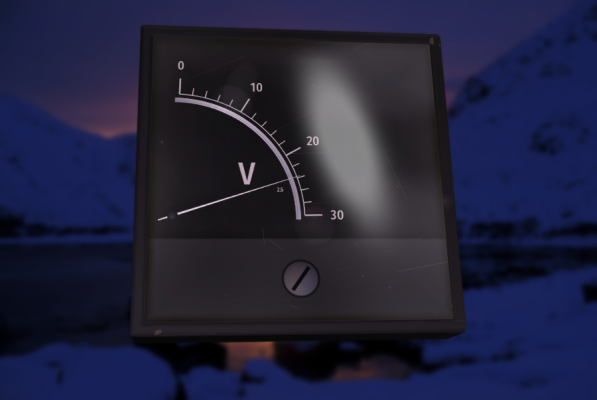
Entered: 24; V
